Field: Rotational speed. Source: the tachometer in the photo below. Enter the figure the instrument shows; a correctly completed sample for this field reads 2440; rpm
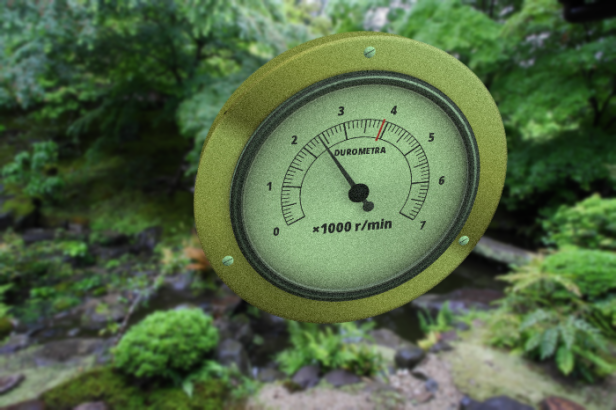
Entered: 2400; rpm
